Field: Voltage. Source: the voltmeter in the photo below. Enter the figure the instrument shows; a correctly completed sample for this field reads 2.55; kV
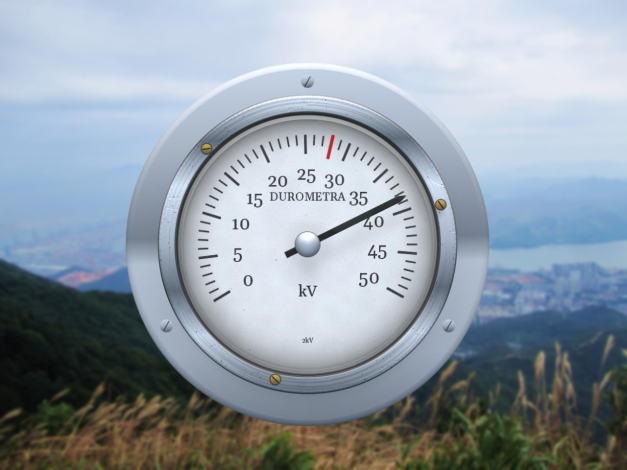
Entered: 38.5; kV
